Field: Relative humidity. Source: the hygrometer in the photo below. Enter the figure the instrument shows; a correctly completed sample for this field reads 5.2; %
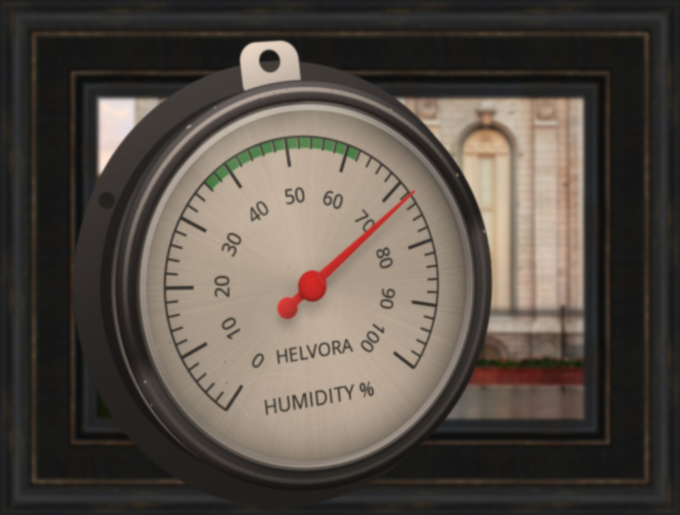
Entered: 72; %
